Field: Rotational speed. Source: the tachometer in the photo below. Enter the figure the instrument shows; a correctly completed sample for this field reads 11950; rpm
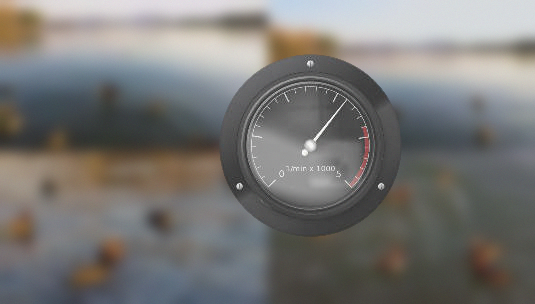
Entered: 3200; rpm
